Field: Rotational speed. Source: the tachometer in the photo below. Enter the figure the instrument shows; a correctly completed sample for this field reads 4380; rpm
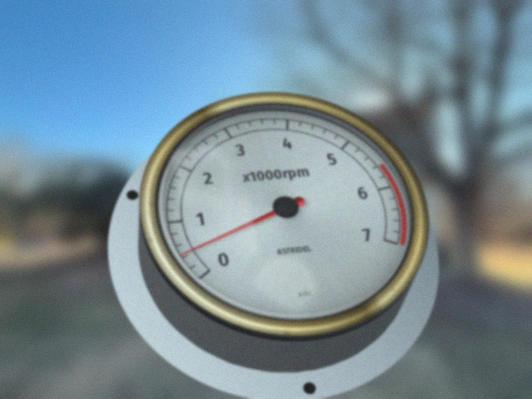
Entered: 400; rpm
